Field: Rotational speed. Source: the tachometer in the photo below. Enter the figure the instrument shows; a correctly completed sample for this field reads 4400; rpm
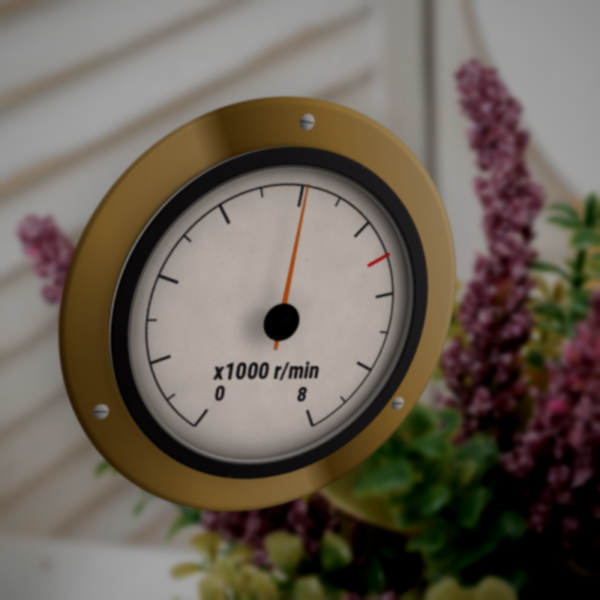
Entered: 4000; rpm
